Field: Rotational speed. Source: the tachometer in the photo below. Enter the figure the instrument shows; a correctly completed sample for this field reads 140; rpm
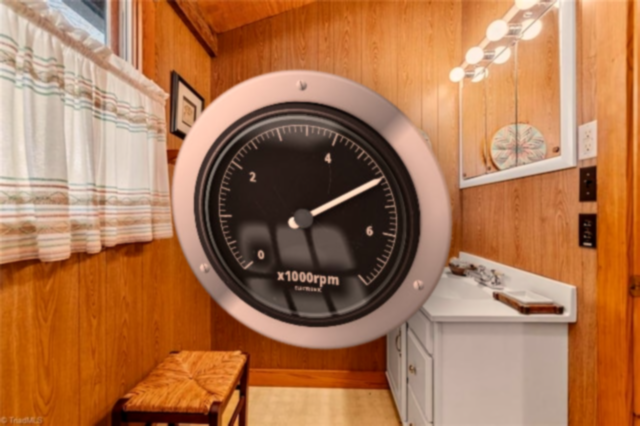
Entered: 5000; rpm
